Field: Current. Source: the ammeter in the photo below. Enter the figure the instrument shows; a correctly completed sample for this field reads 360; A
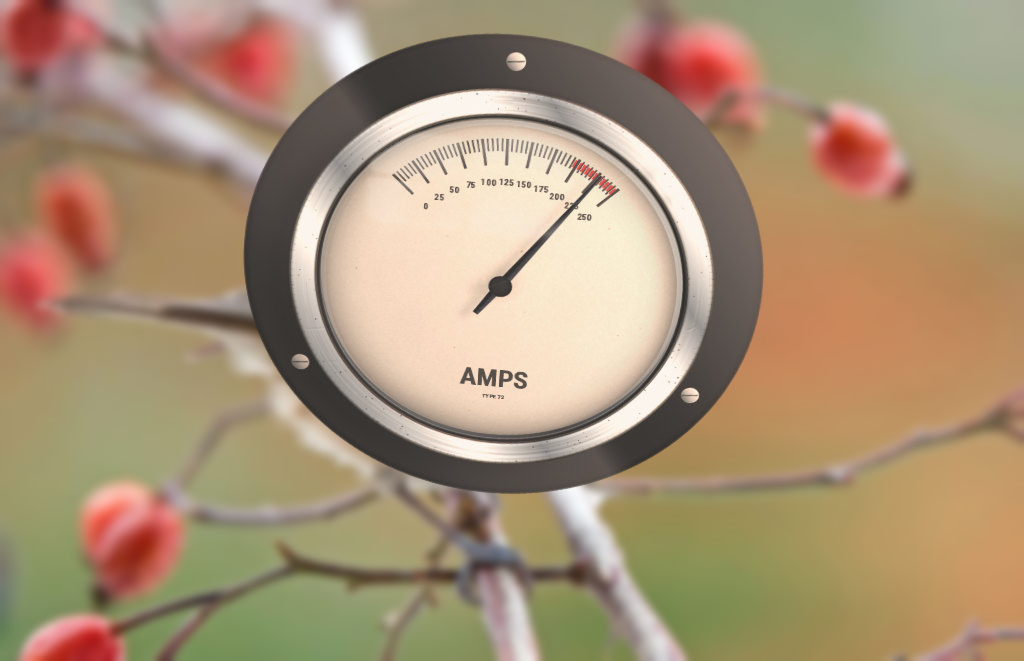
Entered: 225; A
